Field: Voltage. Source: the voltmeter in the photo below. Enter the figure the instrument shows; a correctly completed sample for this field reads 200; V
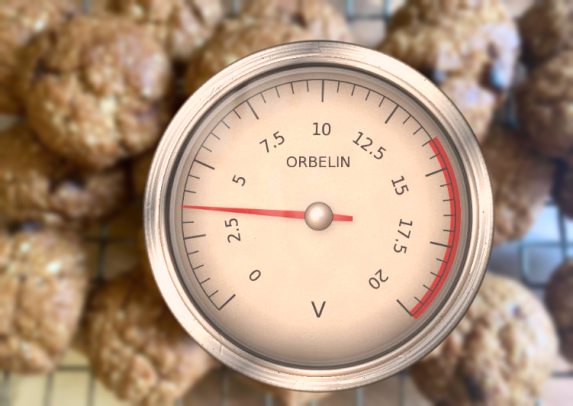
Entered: 3.5; V
